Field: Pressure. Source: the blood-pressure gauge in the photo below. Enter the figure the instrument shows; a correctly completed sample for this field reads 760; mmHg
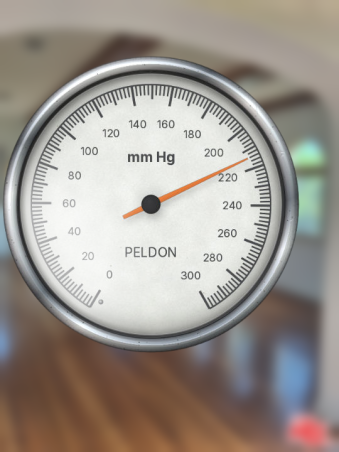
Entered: 214; mmHg
